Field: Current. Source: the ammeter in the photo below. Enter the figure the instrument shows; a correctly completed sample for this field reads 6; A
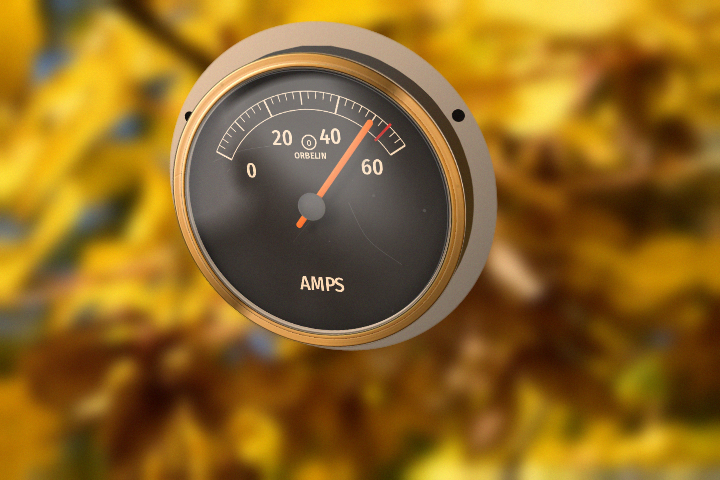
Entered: 50; A
